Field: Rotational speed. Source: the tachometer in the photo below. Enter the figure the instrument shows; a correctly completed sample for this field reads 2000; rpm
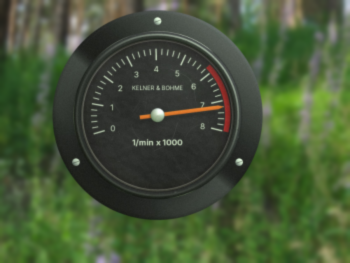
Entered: 7200; rpm
